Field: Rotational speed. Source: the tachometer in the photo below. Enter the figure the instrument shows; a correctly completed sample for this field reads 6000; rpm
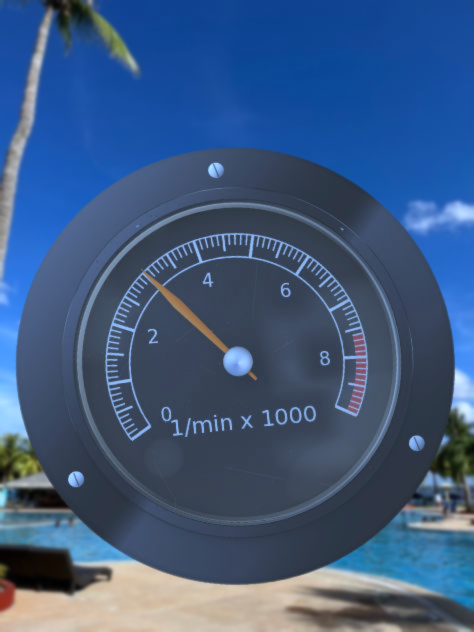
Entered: 3000; rpm
